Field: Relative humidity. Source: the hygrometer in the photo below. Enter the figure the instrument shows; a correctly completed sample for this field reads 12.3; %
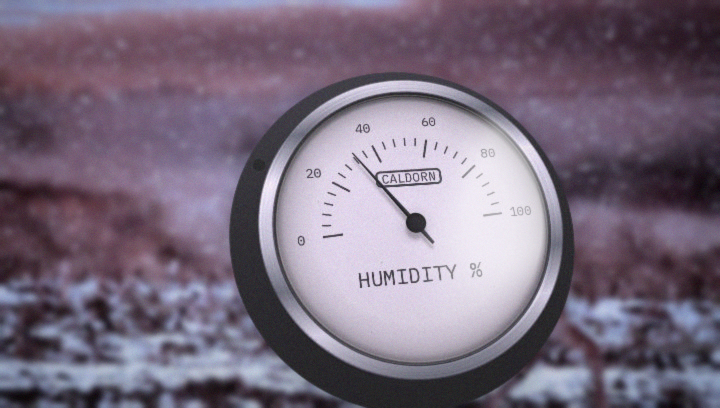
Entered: 32; %
